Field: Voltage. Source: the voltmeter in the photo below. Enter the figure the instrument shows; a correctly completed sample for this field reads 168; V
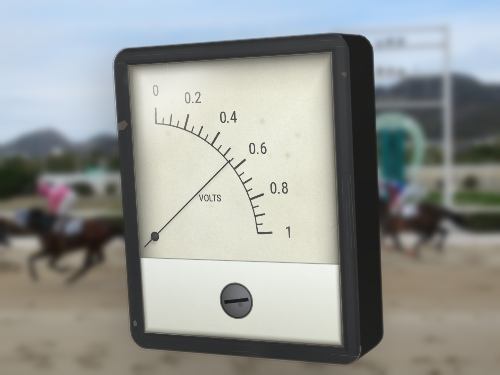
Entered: 0.55; V
